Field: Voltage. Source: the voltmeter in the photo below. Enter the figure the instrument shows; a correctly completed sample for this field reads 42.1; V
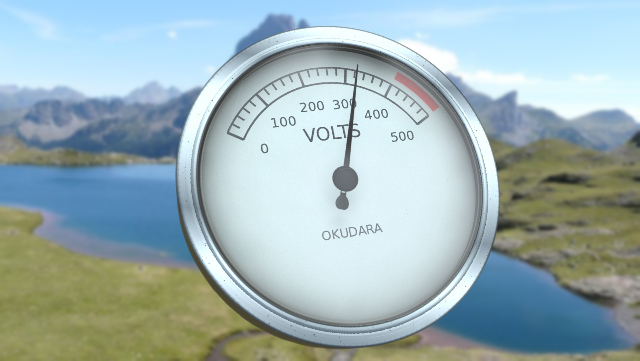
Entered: 320; V
